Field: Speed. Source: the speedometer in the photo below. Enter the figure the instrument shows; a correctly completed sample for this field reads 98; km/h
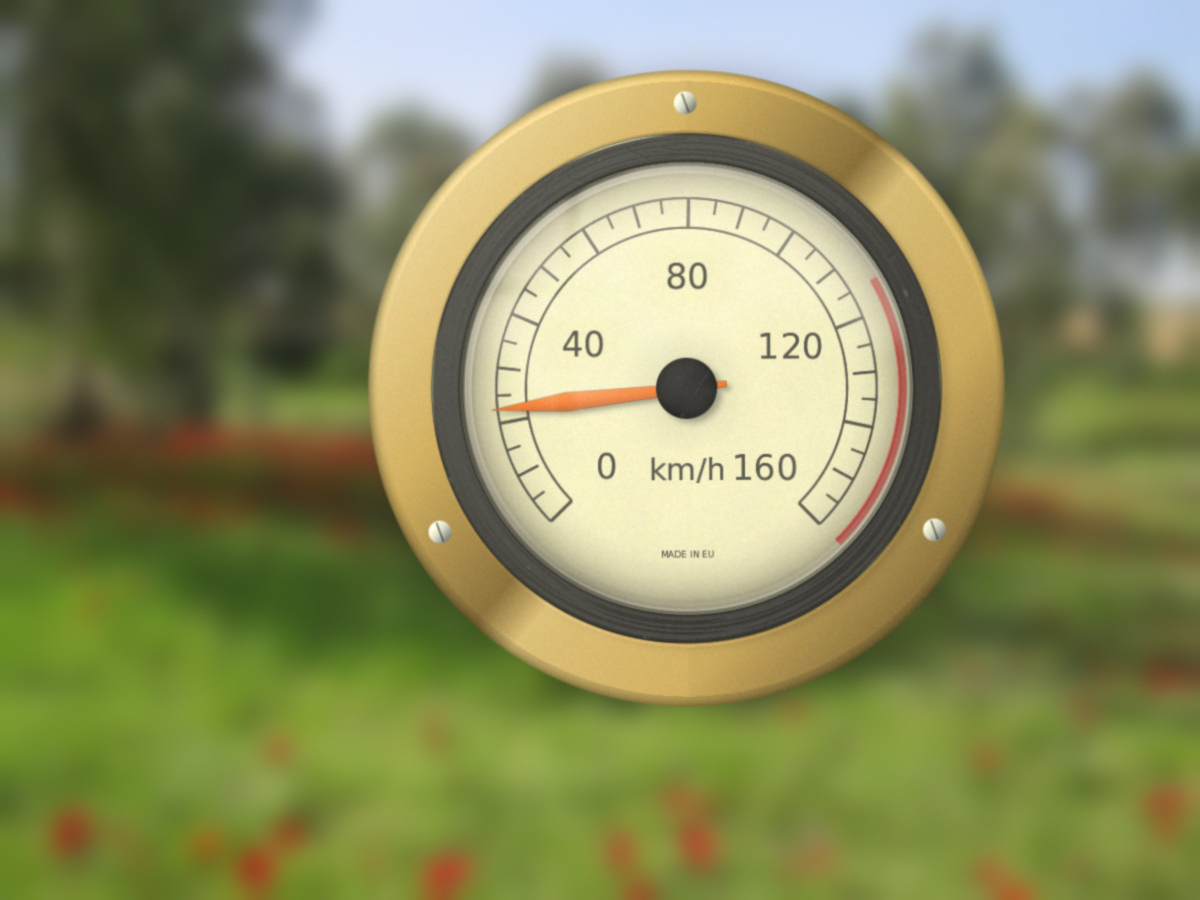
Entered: 22.5; km/h
